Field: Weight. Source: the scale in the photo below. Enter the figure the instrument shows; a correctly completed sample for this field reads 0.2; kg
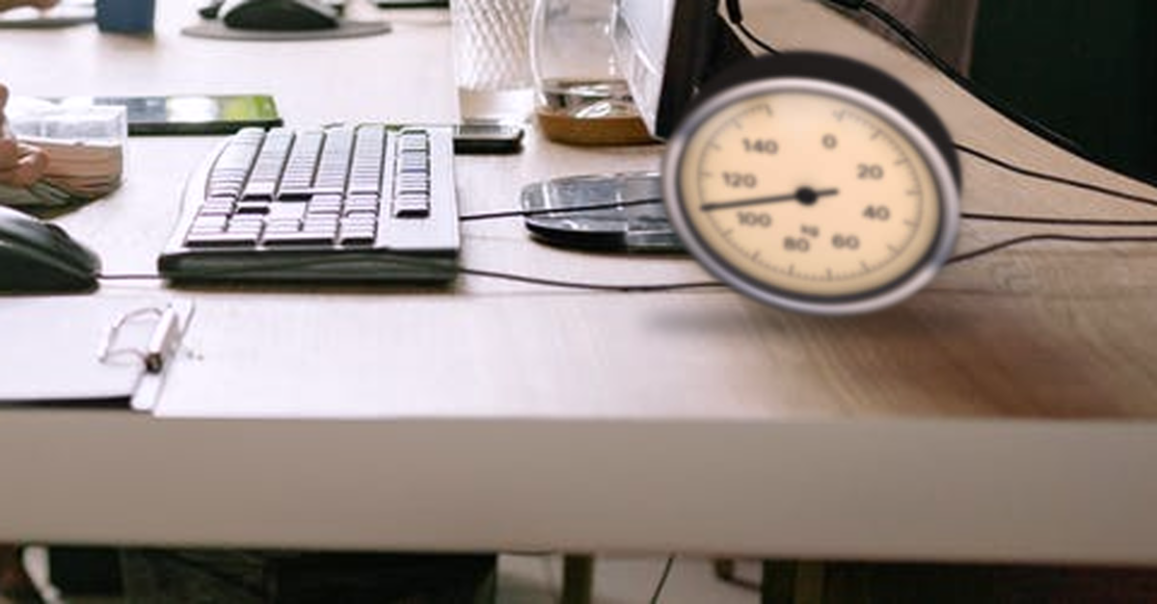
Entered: 110; kg
